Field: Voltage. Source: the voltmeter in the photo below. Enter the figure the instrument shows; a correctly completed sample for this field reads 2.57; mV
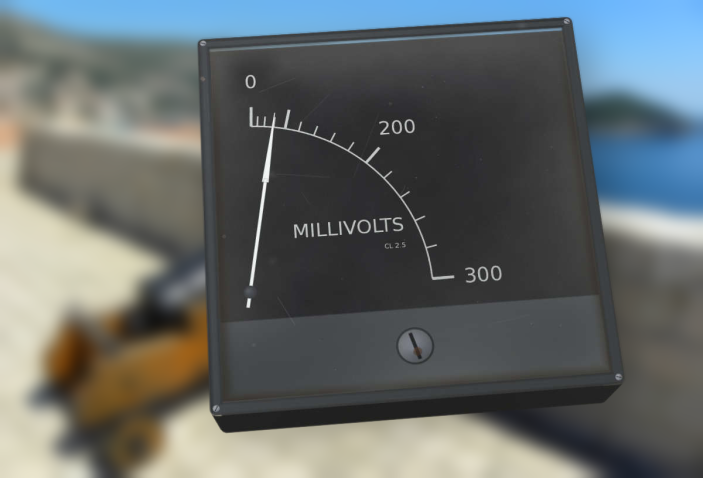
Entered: 80; mV
